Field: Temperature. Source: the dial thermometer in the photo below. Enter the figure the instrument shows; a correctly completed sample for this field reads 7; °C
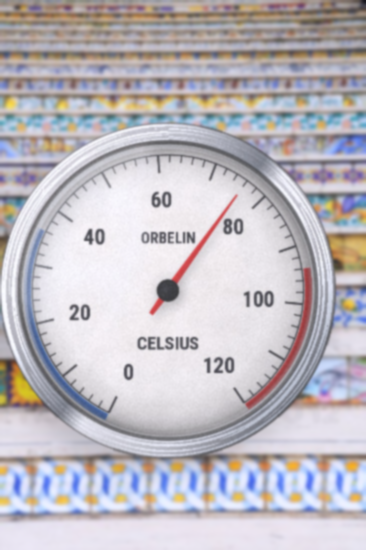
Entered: 76; °C
